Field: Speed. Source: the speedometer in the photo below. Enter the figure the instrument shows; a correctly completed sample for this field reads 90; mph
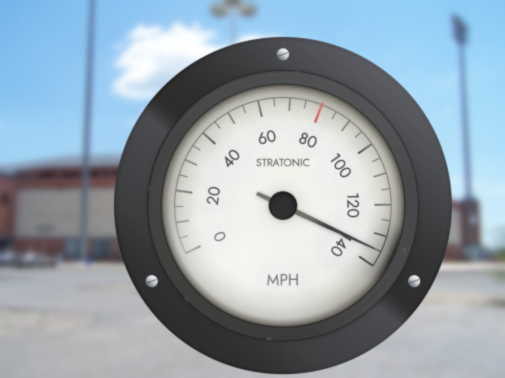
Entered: 135; mph
